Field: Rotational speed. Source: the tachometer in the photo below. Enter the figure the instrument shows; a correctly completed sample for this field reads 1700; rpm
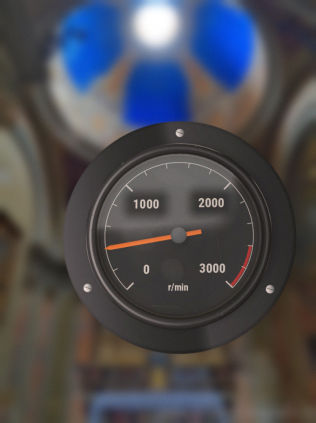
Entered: 400; rpm
